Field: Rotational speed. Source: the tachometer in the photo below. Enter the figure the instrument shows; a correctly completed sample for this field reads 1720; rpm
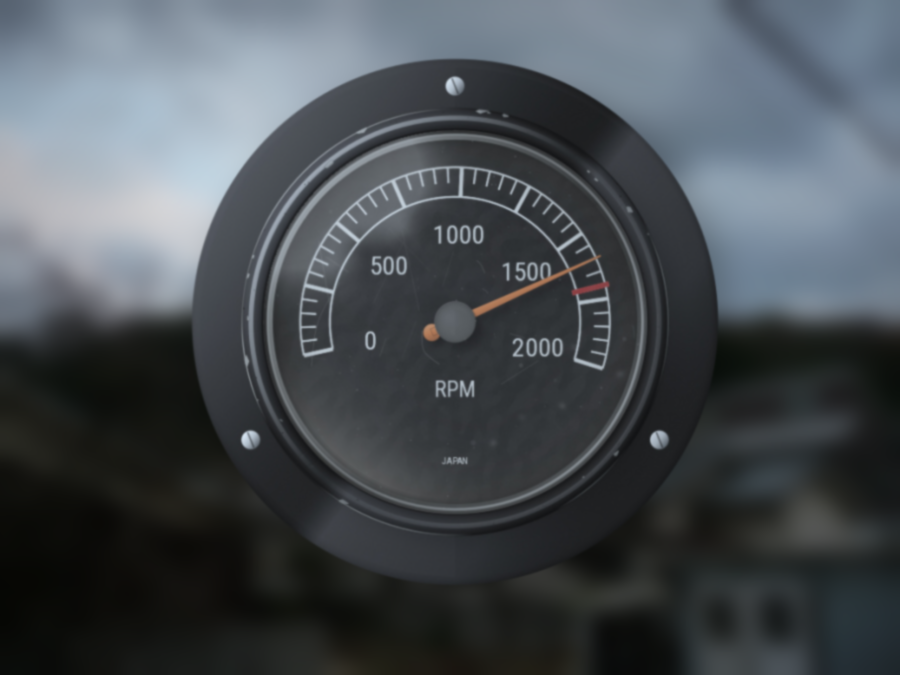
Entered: 1600; rpm
